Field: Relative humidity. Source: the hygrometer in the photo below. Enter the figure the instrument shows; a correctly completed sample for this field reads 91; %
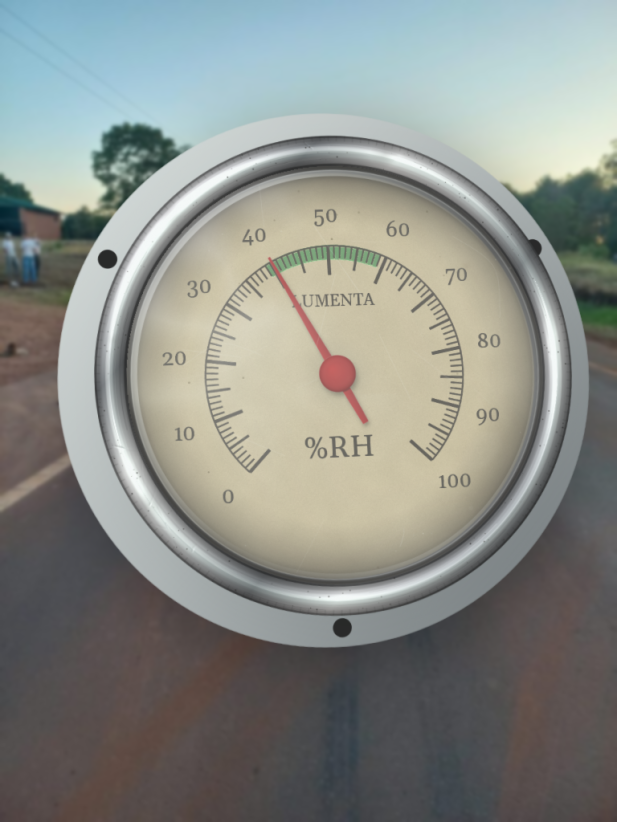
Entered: 40; %
